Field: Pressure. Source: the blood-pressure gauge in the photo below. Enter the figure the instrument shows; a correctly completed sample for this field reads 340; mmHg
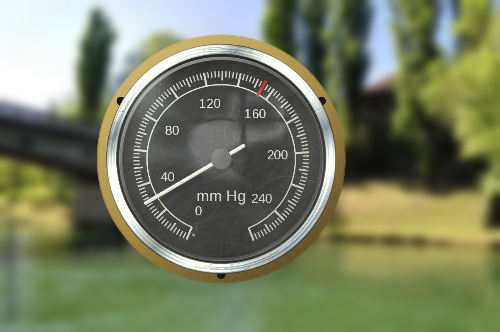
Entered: 30; mmHg
